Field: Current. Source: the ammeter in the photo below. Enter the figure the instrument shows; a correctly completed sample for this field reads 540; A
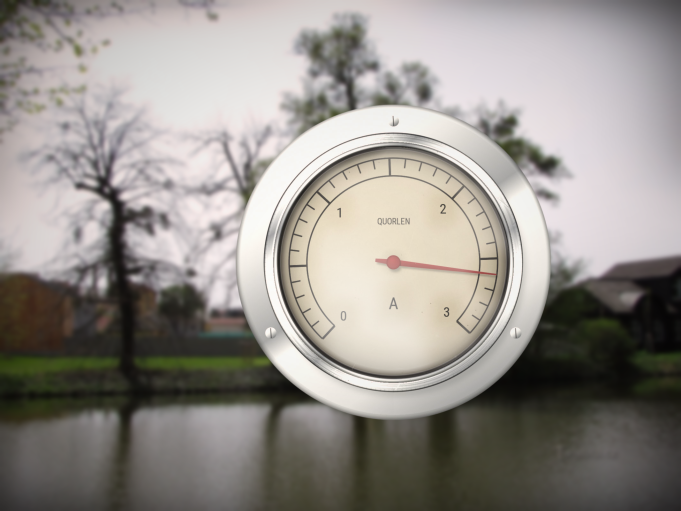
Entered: 2.6; A
